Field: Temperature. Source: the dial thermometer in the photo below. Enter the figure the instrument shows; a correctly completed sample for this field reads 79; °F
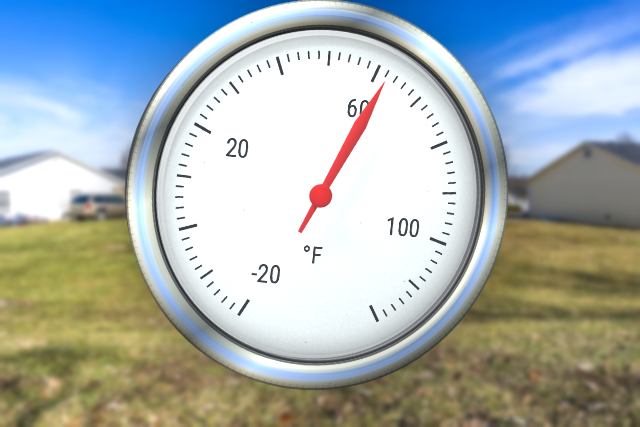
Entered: 62; °F
